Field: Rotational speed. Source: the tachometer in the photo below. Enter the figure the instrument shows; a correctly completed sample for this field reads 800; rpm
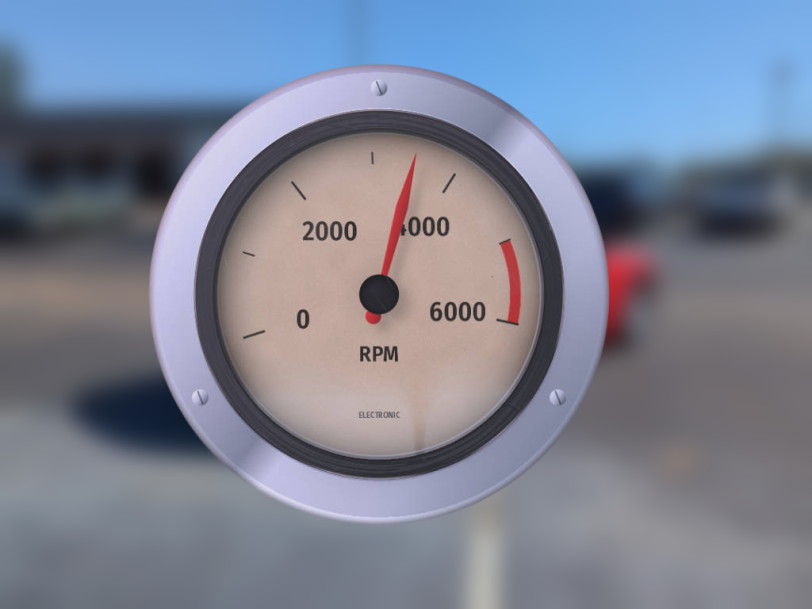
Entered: 3500; rpm
